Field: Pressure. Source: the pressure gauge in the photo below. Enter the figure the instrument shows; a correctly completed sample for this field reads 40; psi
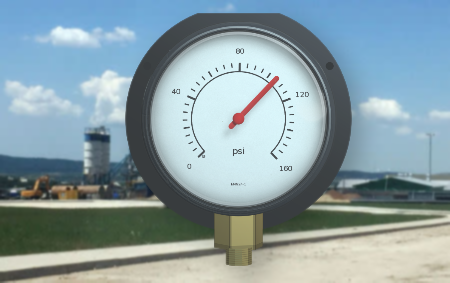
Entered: 105; psi
